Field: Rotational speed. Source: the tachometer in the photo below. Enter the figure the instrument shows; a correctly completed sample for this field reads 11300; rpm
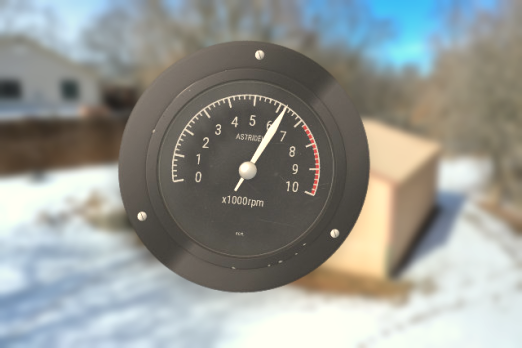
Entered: 6200; rpm
